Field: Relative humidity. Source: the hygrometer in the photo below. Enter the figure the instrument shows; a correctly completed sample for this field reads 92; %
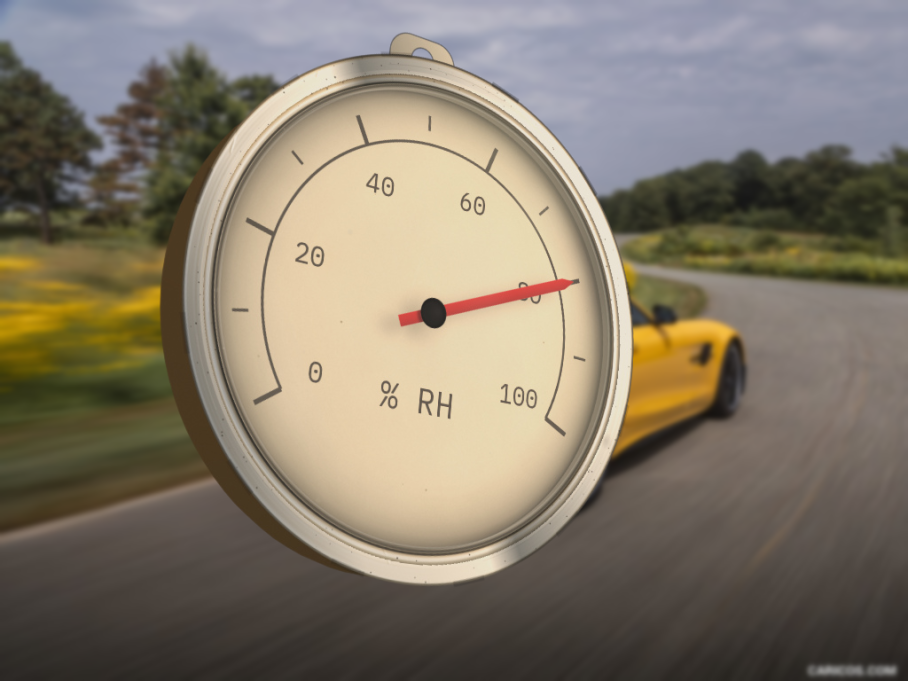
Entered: 80; %
